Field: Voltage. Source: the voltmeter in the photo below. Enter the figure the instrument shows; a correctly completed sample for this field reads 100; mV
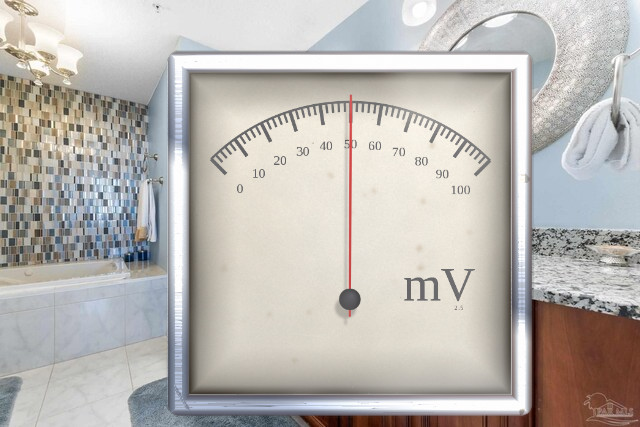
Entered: 50; mV
